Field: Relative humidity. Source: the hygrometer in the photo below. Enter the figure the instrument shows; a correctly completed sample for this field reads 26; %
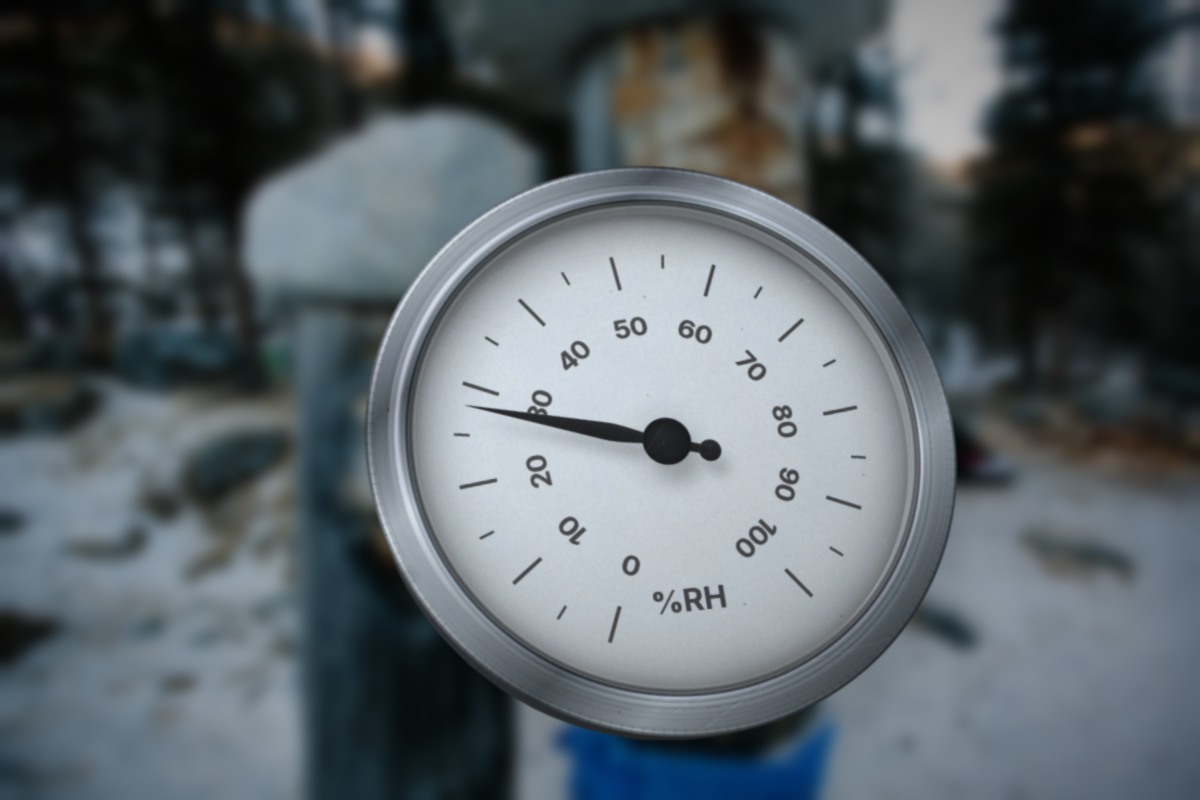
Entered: 27.5; %
